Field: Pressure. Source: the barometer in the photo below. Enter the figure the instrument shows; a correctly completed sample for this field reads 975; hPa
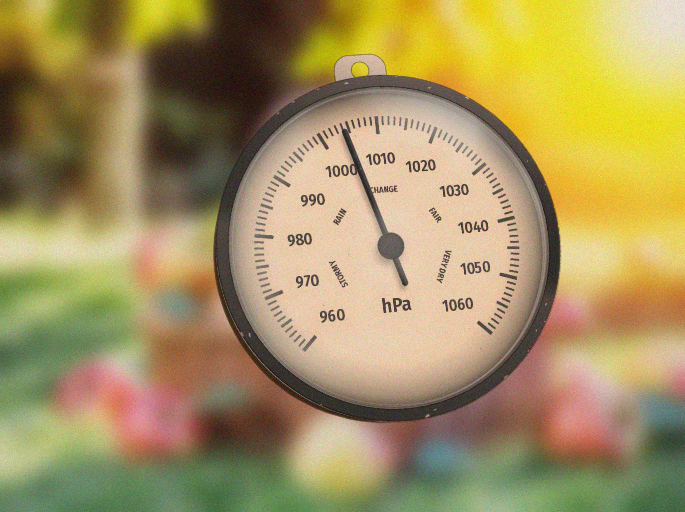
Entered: 1004; hPa
